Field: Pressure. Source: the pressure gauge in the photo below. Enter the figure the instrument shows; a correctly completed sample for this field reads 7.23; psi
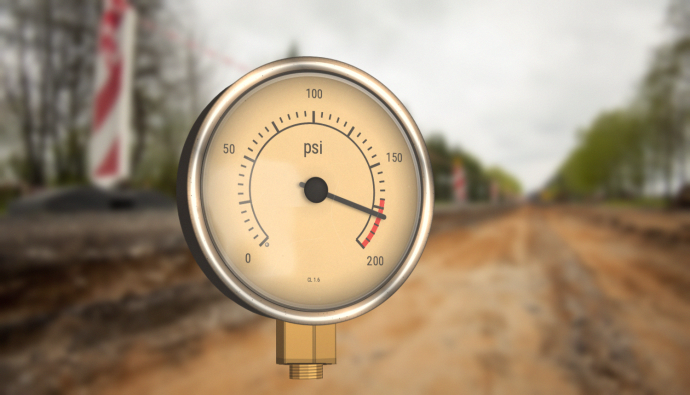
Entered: 180; psi
